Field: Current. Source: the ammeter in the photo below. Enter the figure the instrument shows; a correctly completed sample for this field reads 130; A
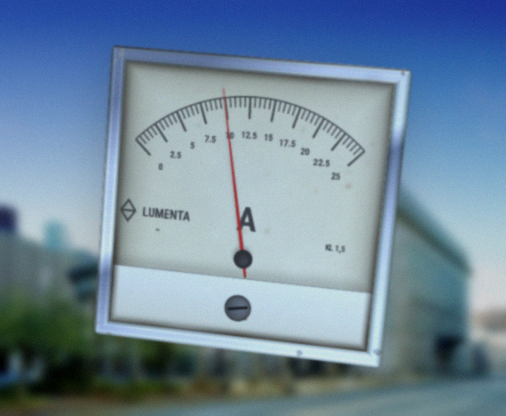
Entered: 10; A
